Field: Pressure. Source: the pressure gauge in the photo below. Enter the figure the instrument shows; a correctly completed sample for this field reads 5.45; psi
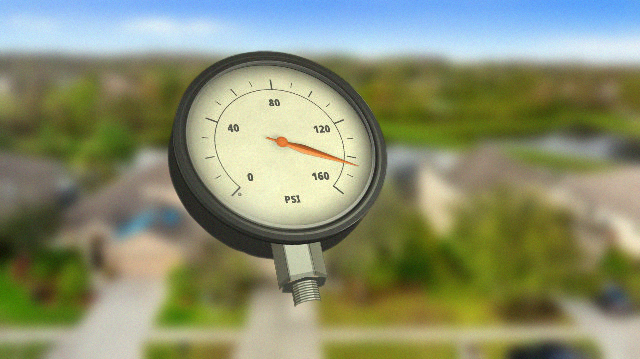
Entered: 145; psi
